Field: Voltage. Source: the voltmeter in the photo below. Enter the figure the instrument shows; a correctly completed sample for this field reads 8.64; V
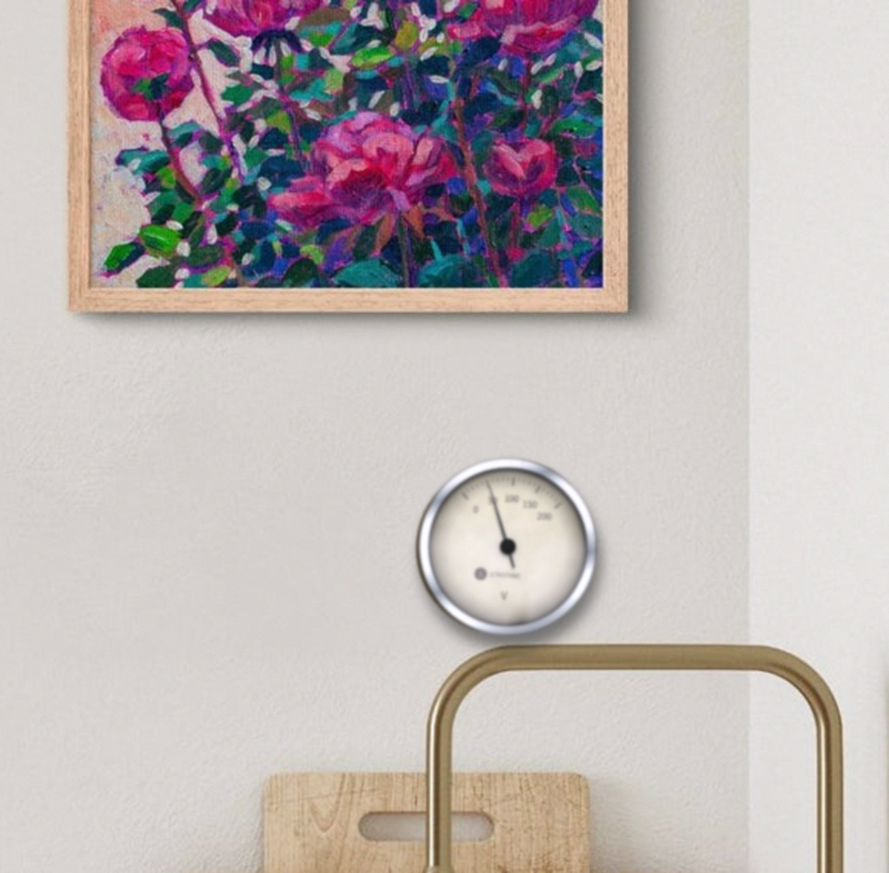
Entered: 50; V
